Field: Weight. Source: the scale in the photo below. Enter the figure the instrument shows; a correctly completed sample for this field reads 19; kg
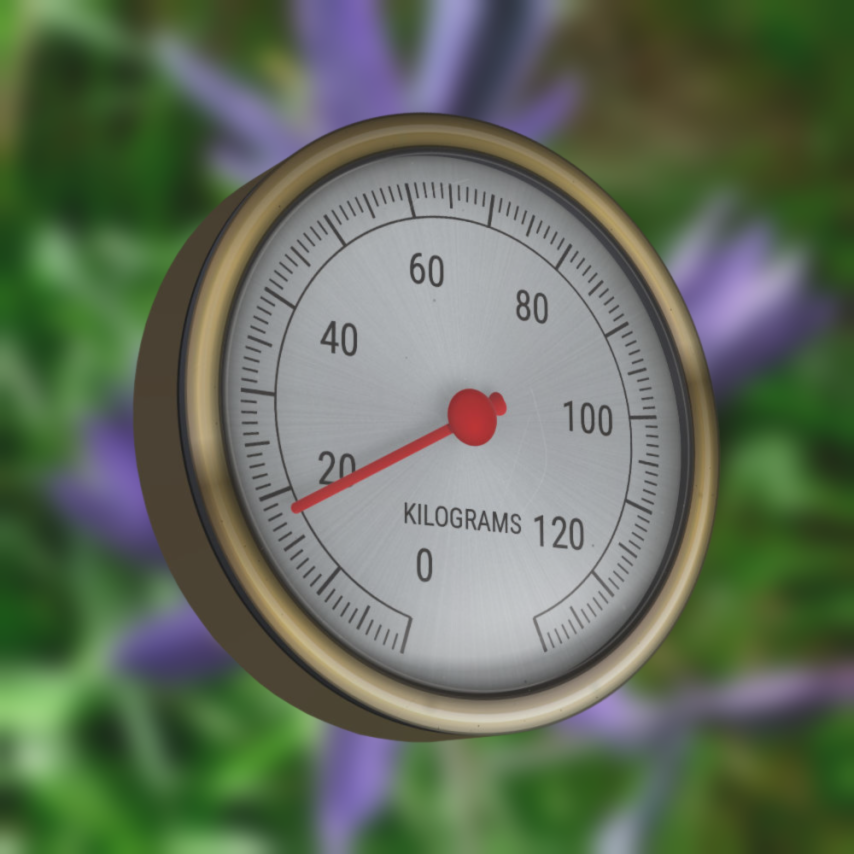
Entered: 18; kg
